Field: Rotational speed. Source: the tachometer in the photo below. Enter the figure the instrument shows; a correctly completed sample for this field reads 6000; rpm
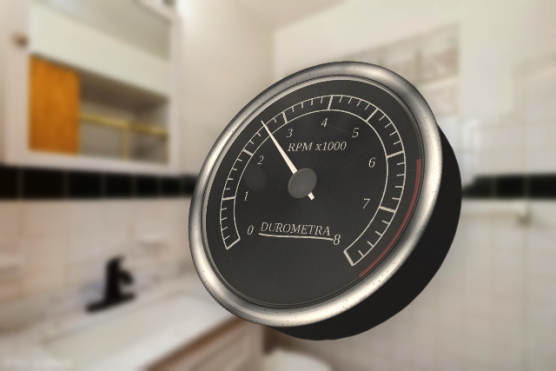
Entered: 2600; rpm
